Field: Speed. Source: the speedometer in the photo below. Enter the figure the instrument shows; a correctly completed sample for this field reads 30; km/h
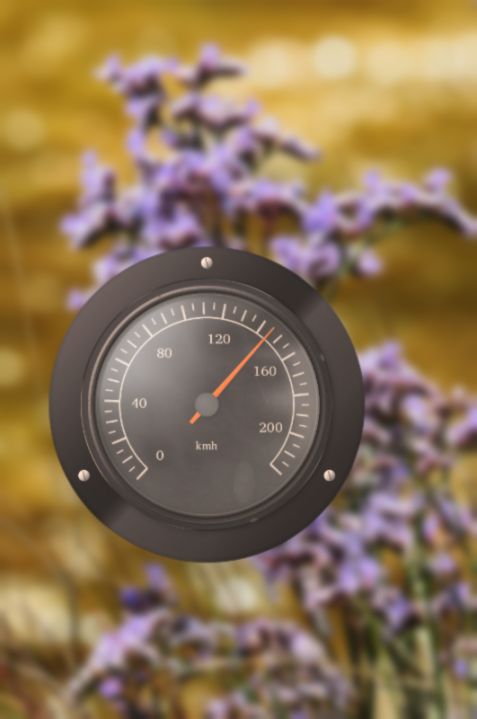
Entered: 145; km/h
